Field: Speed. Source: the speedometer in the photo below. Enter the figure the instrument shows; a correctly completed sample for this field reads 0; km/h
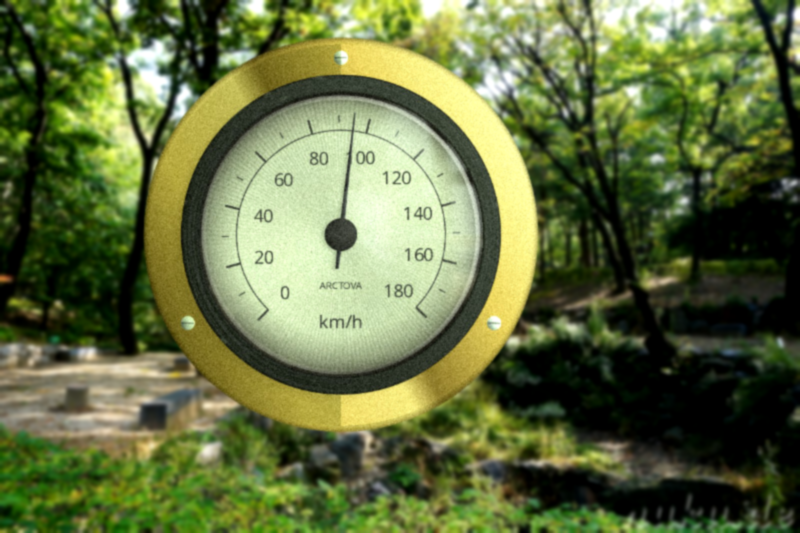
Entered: 95; km/h
